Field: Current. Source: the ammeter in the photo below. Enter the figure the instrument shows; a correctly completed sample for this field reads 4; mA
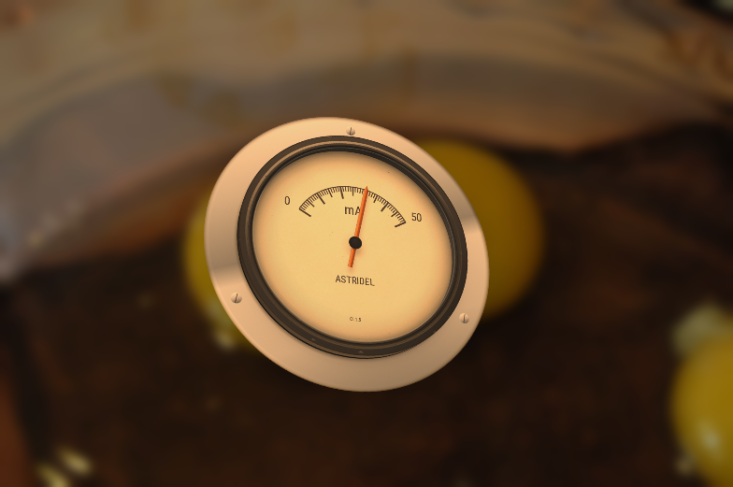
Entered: 30; mA
